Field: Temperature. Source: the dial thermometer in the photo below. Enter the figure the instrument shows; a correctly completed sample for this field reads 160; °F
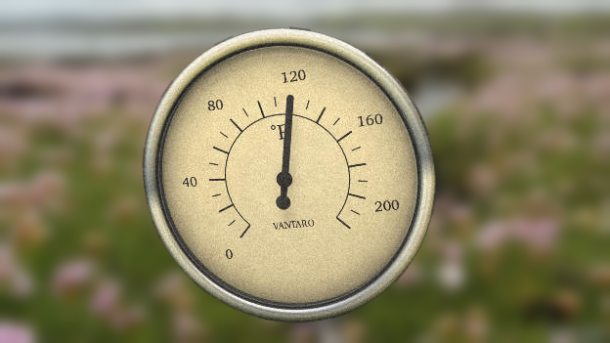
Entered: 120; °F
